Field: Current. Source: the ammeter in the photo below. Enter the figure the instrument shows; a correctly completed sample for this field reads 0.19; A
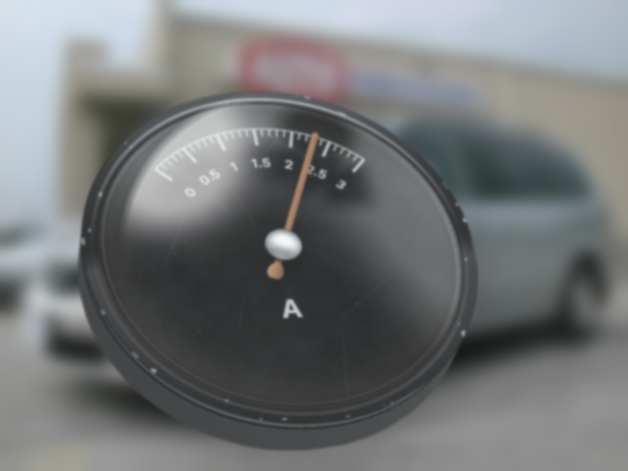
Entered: 2.3; A
